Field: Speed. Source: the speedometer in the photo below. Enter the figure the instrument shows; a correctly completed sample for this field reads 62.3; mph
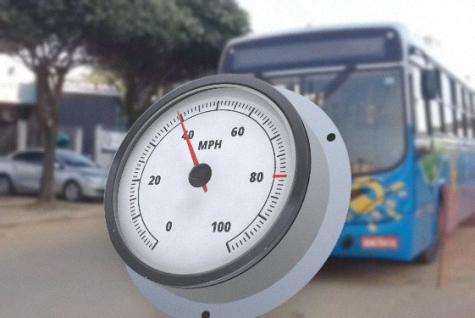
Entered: 40; mph
